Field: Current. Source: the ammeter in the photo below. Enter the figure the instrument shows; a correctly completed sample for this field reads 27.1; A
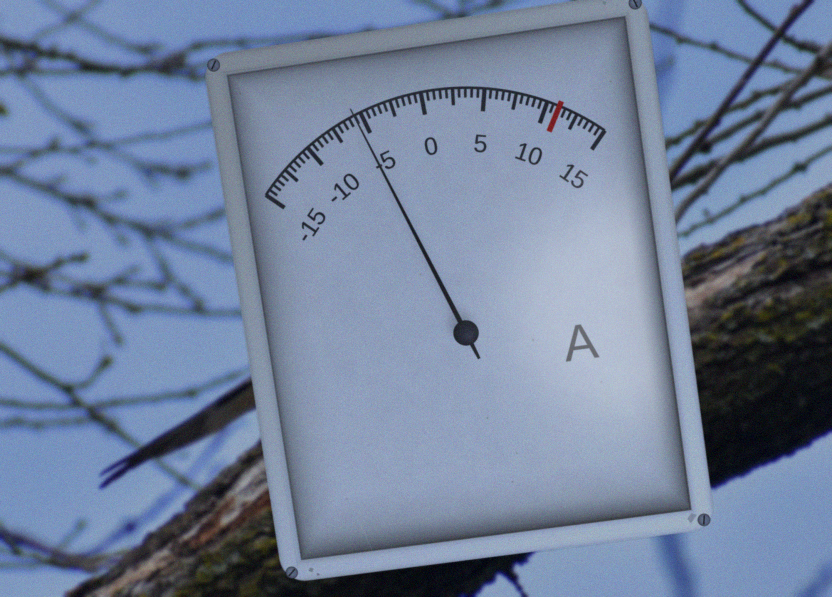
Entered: -5.5; A
